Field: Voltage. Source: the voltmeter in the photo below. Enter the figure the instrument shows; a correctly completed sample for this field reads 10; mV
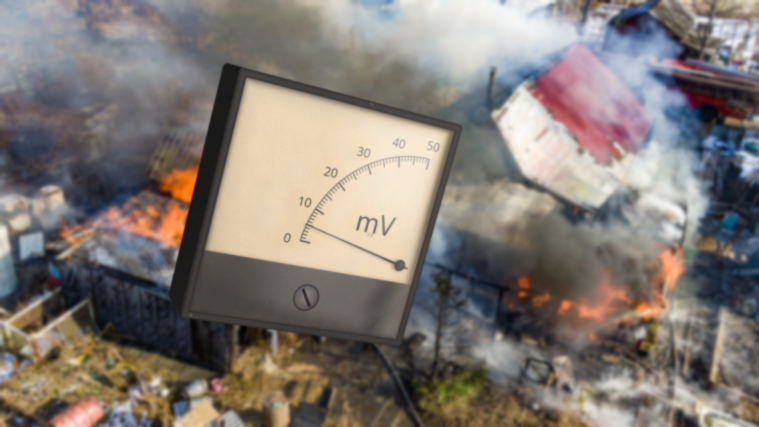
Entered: 5; mV
